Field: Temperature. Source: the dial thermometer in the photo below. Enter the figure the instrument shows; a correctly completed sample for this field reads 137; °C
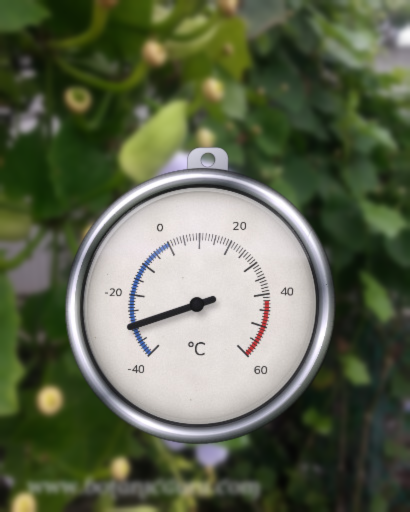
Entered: -30; °C
